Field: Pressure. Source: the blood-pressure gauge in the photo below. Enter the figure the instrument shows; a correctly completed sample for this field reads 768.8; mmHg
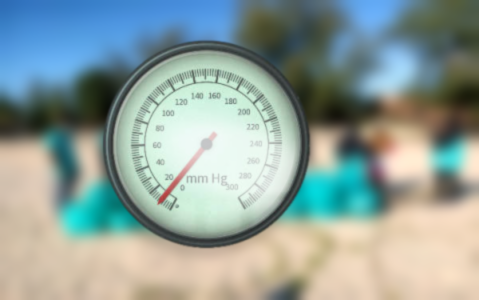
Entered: 10; mmHg
